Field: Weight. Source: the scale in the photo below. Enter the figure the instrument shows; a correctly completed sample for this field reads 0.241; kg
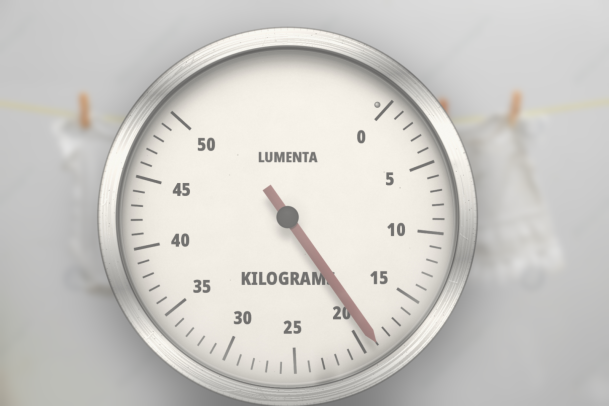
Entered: 19; kg
